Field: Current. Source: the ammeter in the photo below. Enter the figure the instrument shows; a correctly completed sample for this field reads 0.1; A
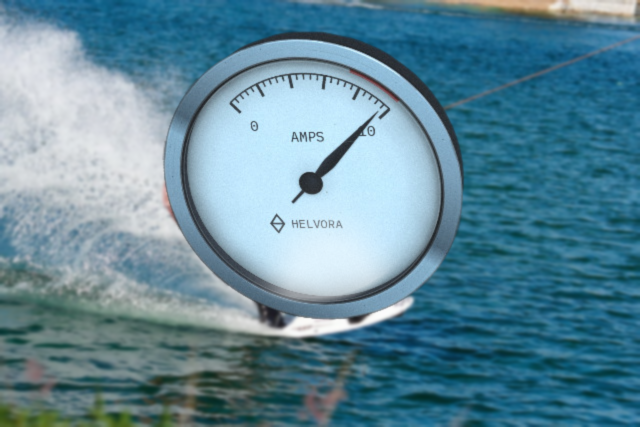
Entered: 9.6; A
